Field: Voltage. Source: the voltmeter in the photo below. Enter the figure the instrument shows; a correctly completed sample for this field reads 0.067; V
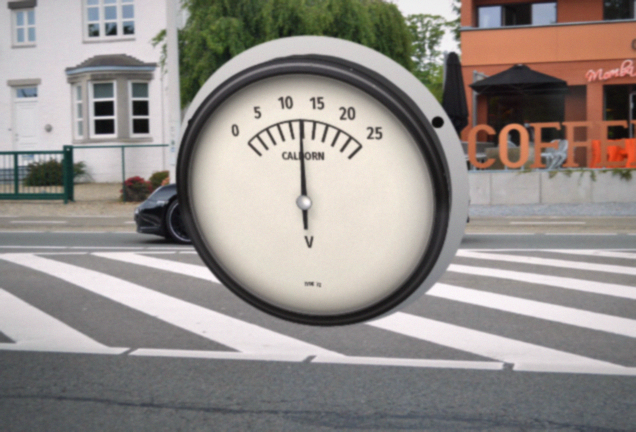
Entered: 12.5; V
